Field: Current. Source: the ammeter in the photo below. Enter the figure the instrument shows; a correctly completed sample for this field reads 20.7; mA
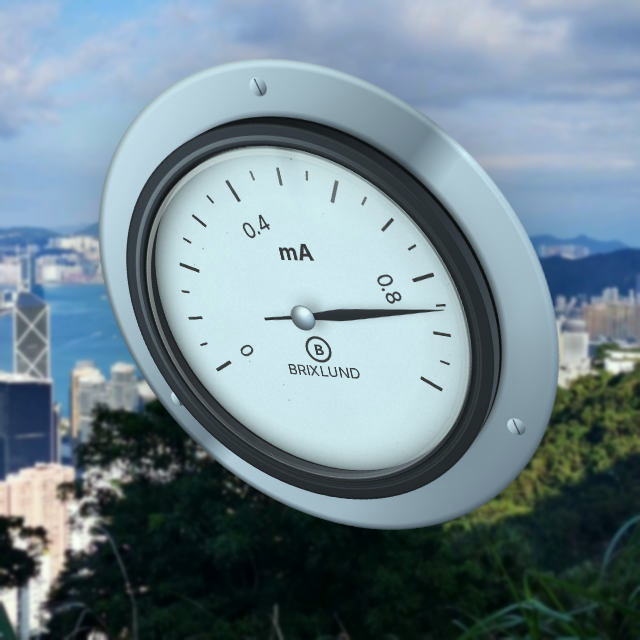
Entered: 0.85; mA
